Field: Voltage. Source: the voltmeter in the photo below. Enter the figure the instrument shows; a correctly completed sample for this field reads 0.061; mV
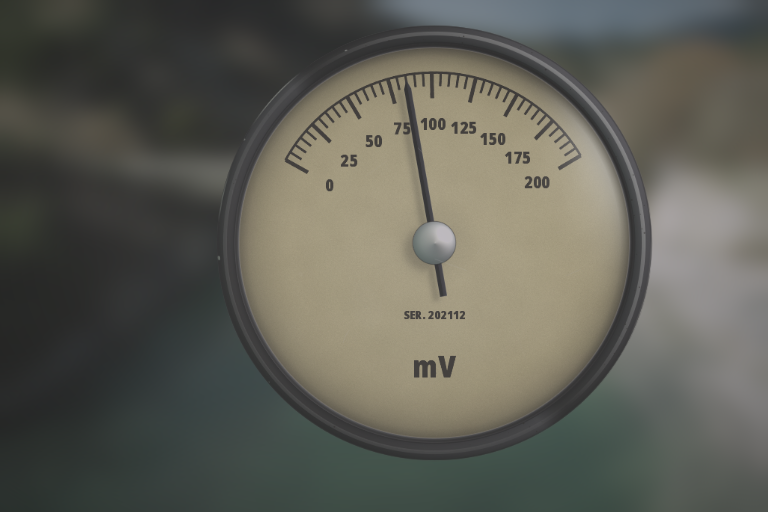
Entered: 85; mV
